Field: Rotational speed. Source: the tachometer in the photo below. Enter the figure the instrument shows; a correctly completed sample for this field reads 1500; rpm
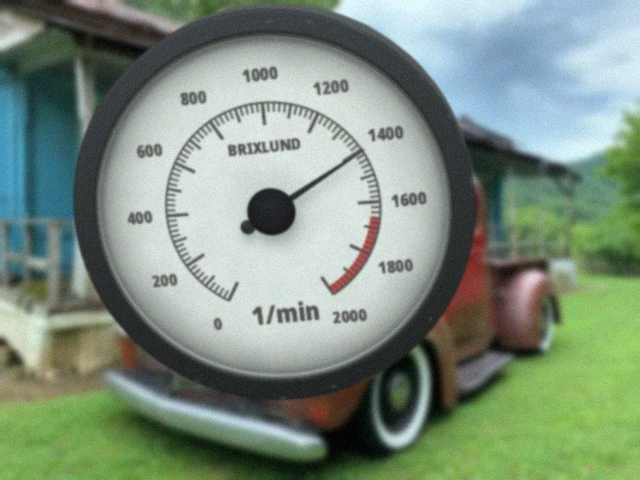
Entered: 1400; rpm
